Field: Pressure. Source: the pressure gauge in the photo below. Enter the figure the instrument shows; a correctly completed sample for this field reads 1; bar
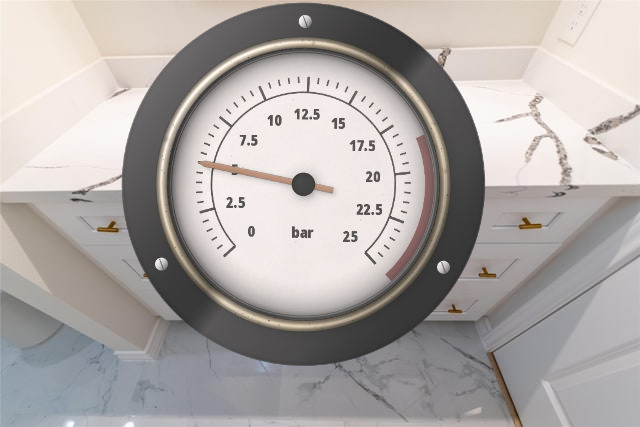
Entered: 5; bar
